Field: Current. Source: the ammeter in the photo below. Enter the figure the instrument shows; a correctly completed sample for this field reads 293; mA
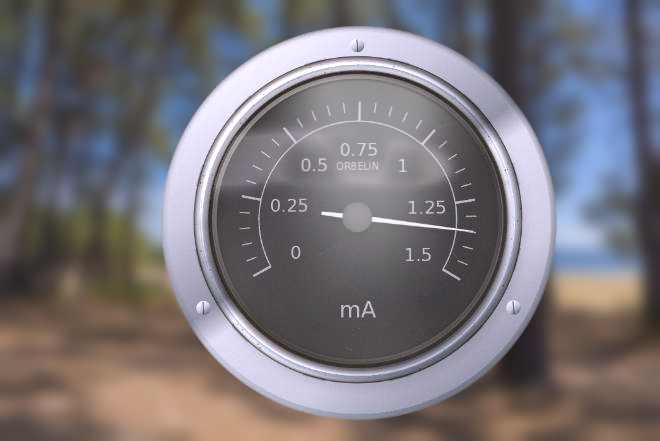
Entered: 1.35; mA
